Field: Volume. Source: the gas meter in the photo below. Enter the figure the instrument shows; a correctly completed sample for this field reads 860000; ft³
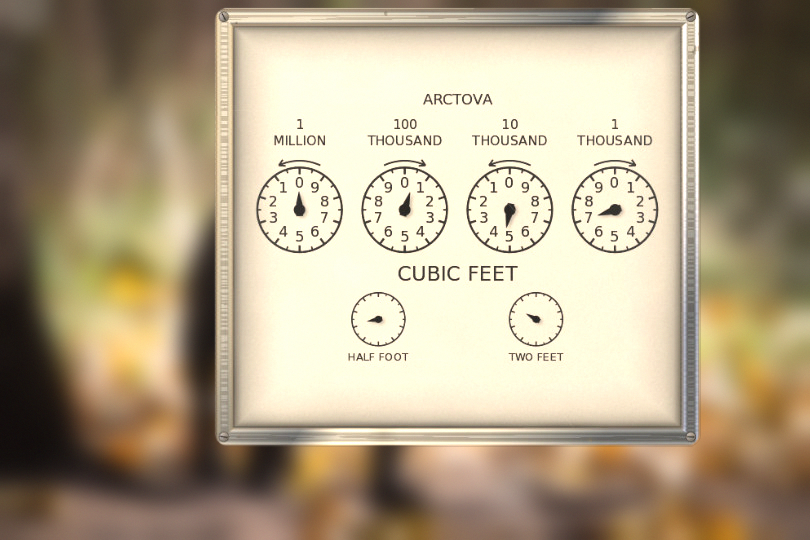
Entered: 4700; ft³
